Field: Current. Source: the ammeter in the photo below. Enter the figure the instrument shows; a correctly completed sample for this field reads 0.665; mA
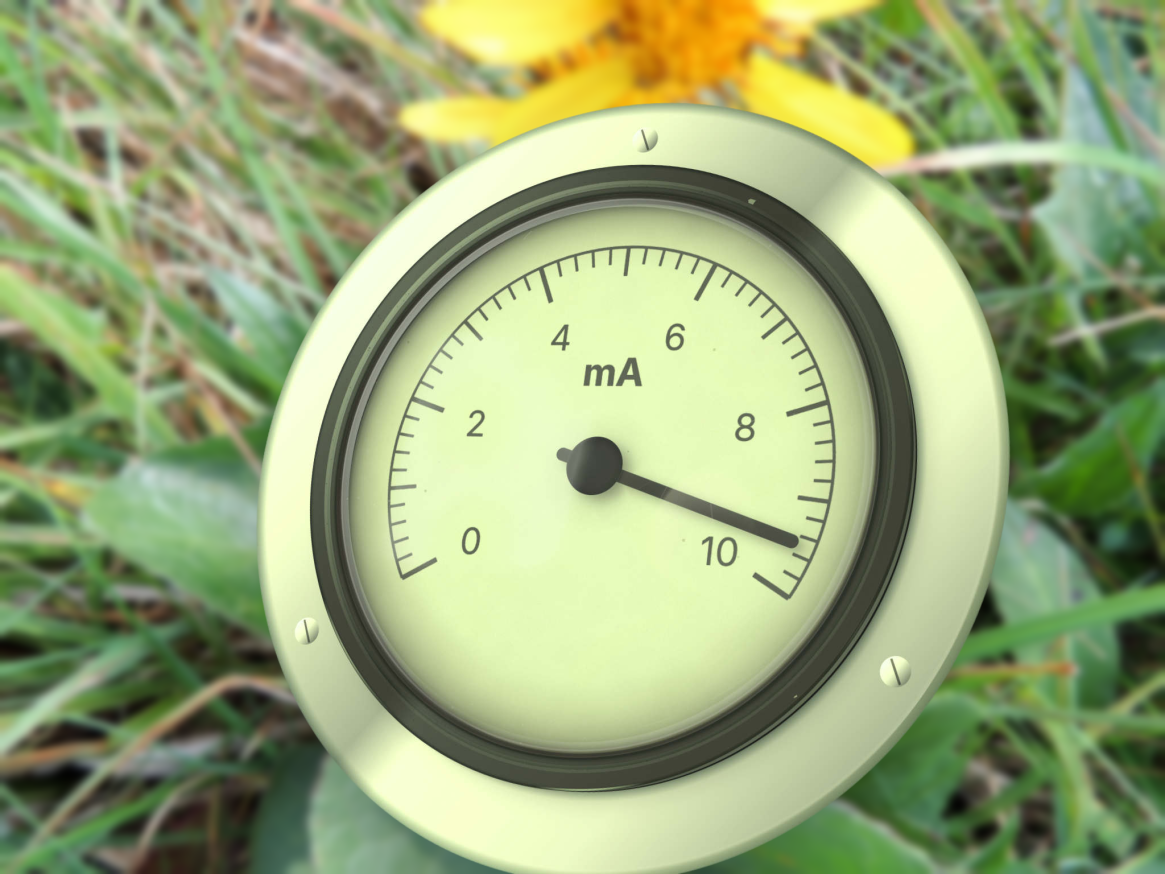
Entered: 9.5; mA
